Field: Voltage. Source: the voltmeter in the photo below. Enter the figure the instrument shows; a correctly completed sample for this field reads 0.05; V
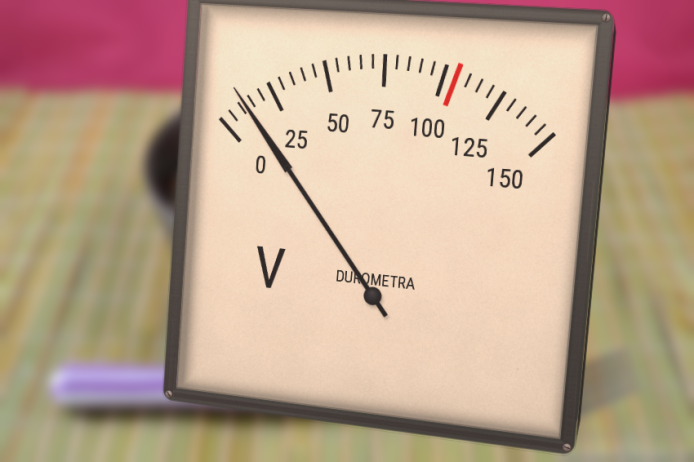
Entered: 12.5; V
